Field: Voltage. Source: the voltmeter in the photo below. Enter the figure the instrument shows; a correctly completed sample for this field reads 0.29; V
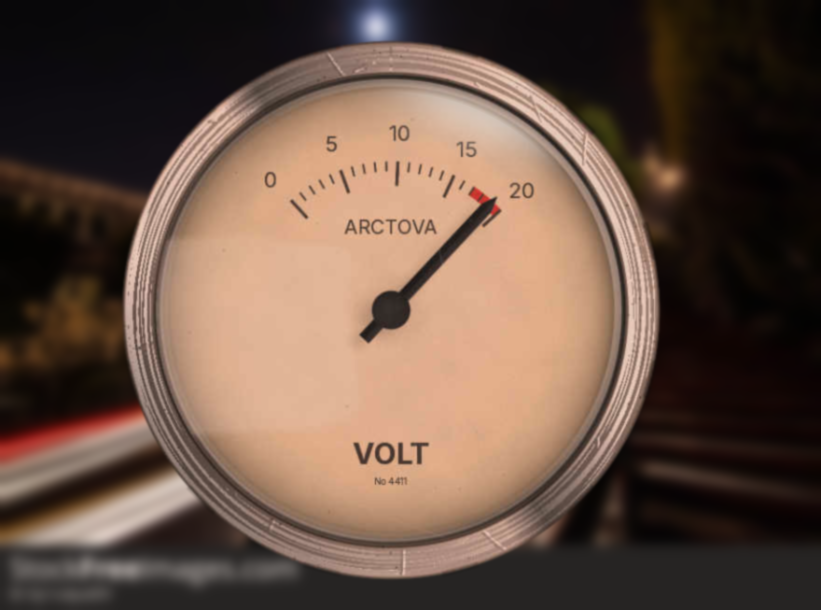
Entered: 19; V
